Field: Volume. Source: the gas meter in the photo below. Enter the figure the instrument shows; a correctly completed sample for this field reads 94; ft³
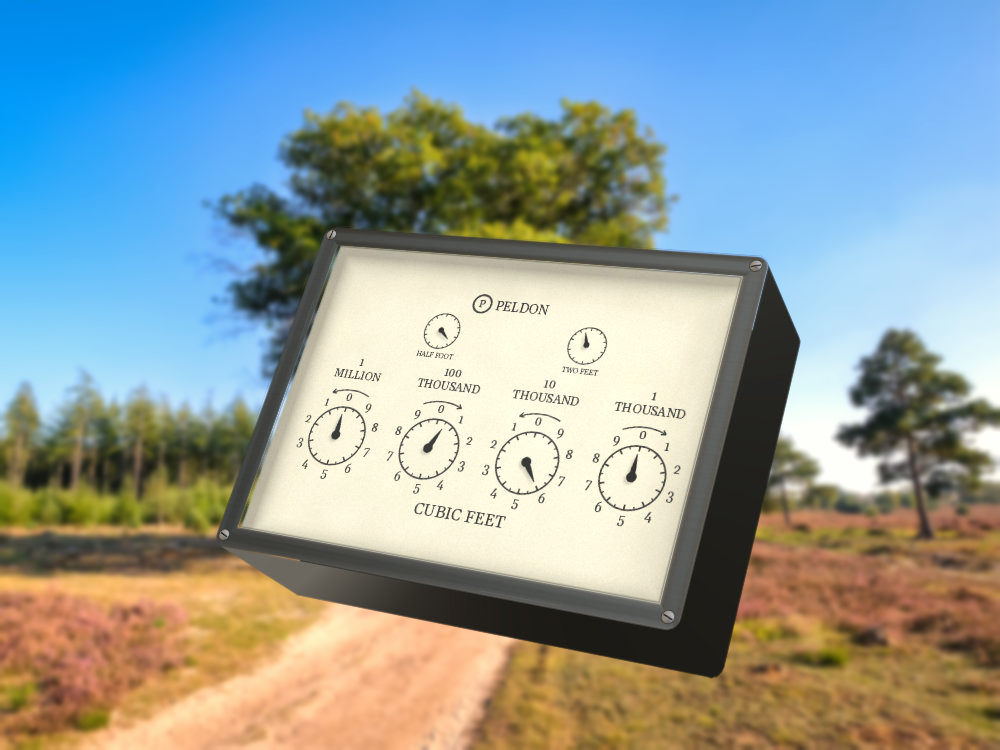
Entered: 6000; ft³
